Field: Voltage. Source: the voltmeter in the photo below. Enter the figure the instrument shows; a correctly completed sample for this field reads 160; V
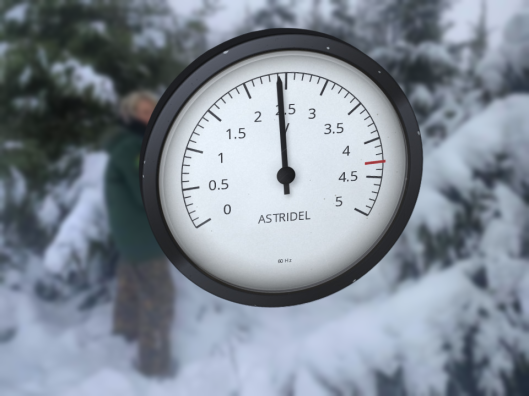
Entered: 2.4; V
